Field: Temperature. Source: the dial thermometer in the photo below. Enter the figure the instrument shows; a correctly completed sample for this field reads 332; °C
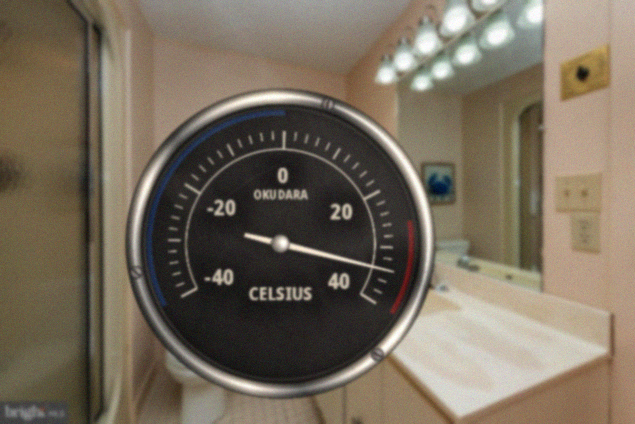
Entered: 34; °C
